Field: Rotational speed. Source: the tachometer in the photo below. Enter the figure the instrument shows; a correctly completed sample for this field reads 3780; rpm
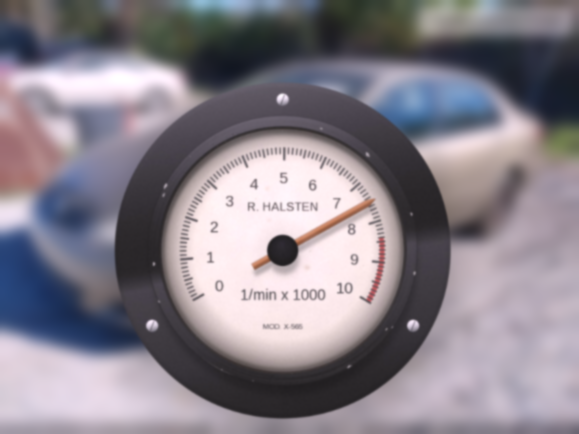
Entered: 7500; rpm
